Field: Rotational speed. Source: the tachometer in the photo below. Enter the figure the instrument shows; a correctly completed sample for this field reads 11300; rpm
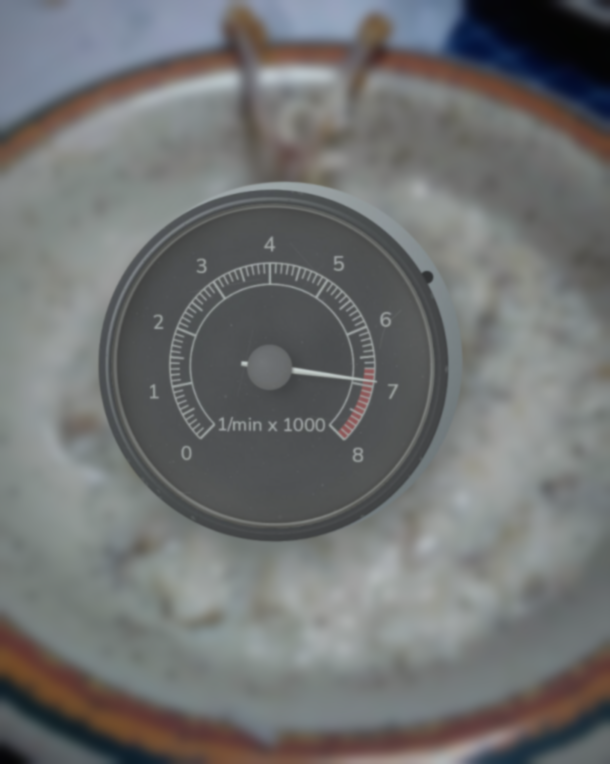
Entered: 6900; rpm
